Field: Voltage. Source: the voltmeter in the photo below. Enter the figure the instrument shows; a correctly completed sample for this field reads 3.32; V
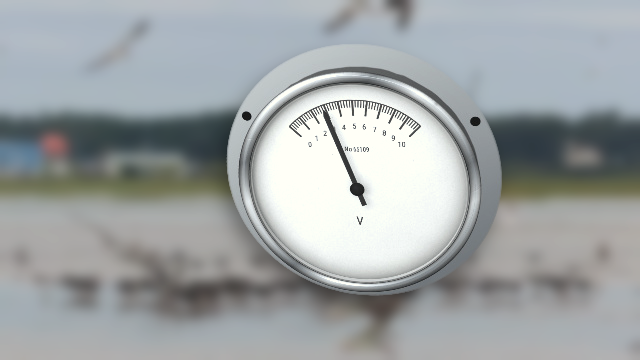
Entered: 3; V
